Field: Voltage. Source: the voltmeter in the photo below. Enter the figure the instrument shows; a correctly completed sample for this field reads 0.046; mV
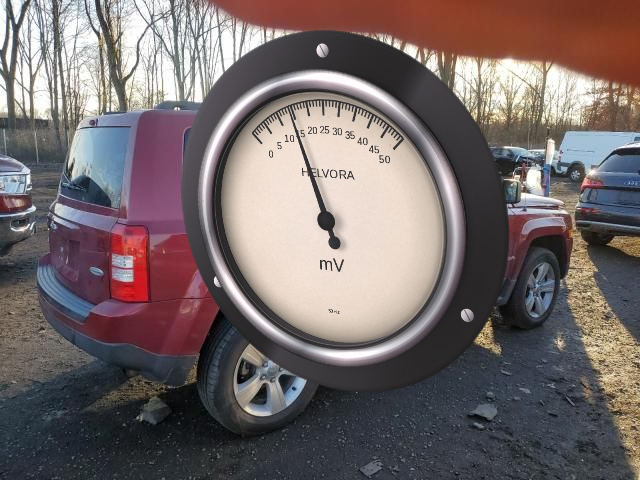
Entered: 15; mV
